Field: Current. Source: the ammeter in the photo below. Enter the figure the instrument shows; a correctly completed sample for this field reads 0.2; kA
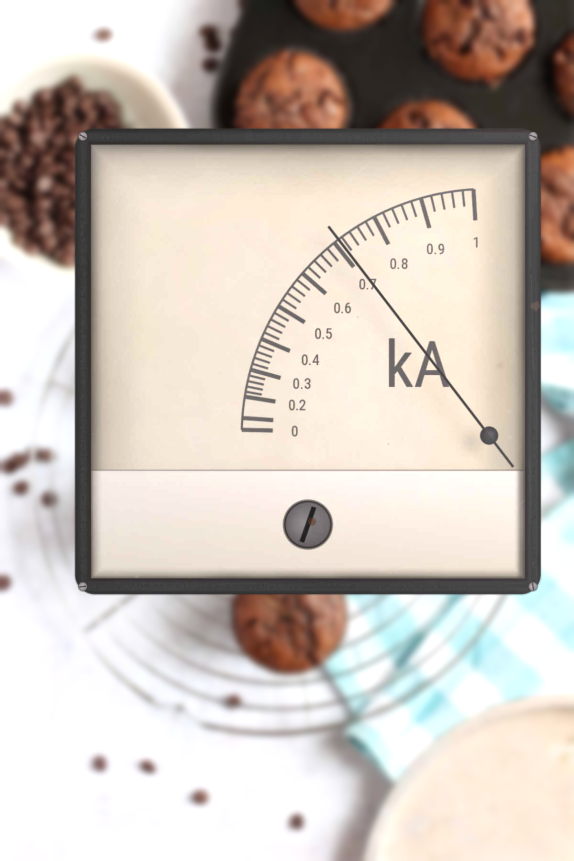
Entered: 0.71; kA
